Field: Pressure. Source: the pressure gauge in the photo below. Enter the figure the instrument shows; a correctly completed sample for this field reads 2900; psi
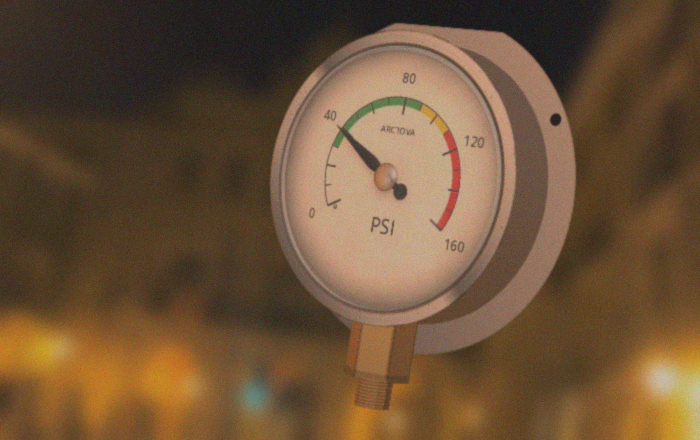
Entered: 40; psi
